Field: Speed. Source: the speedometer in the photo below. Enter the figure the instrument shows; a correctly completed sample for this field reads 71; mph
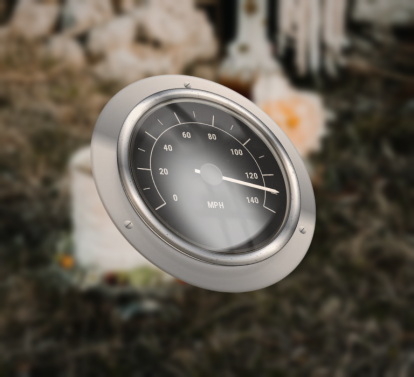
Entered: 130; mph
